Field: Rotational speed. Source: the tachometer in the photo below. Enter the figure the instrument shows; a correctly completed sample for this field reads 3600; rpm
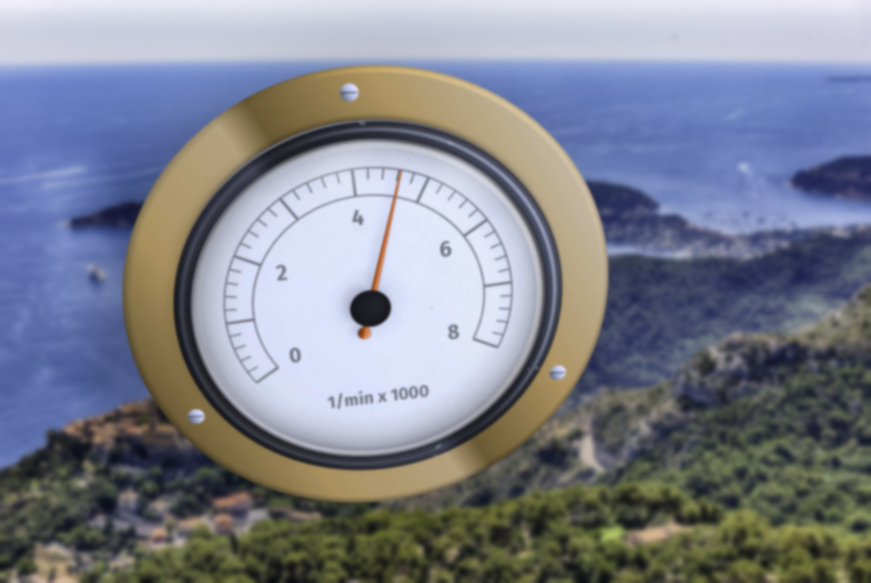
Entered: 4600; rpm
